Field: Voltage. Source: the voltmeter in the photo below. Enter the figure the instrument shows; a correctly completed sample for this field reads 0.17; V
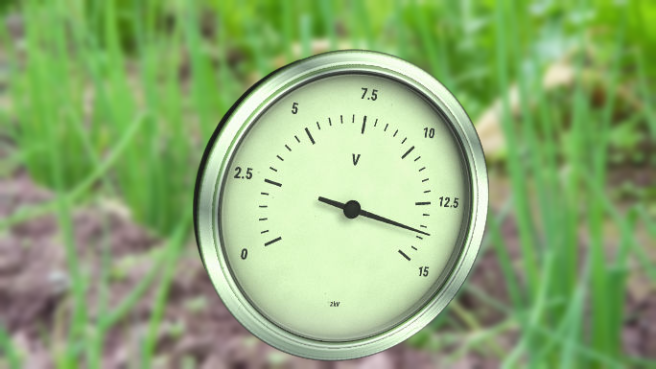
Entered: 13.75; V
